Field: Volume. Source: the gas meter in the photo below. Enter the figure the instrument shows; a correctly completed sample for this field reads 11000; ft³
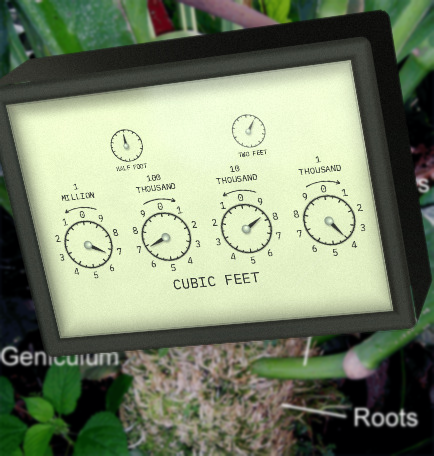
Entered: 668400; ft³
